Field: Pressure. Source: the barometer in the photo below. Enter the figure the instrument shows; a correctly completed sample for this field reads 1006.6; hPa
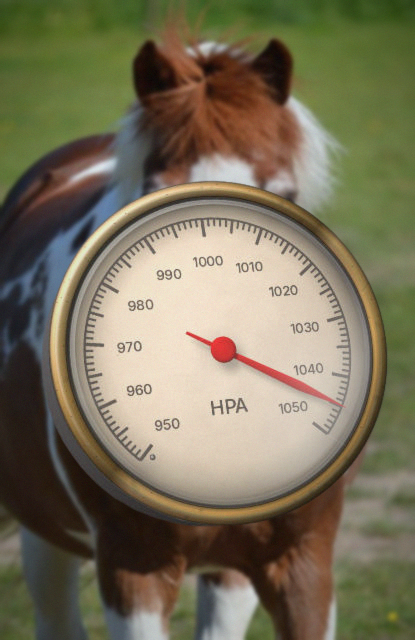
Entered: 1045; hPa
